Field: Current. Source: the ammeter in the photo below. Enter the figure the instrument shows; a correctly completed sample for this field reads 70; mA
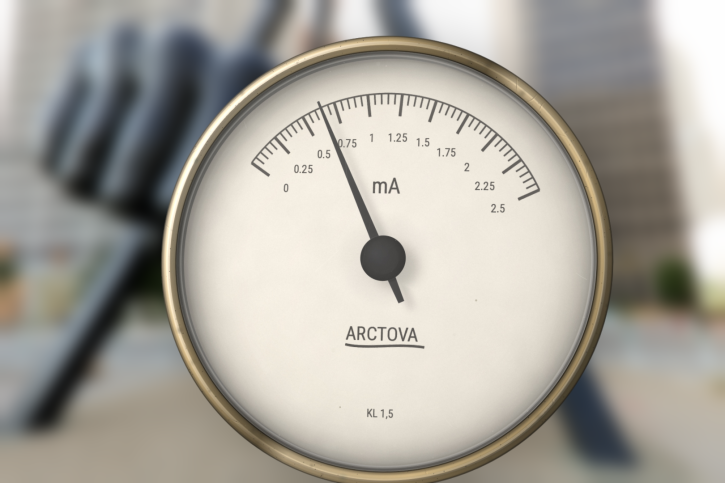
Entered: 0.65; mA
